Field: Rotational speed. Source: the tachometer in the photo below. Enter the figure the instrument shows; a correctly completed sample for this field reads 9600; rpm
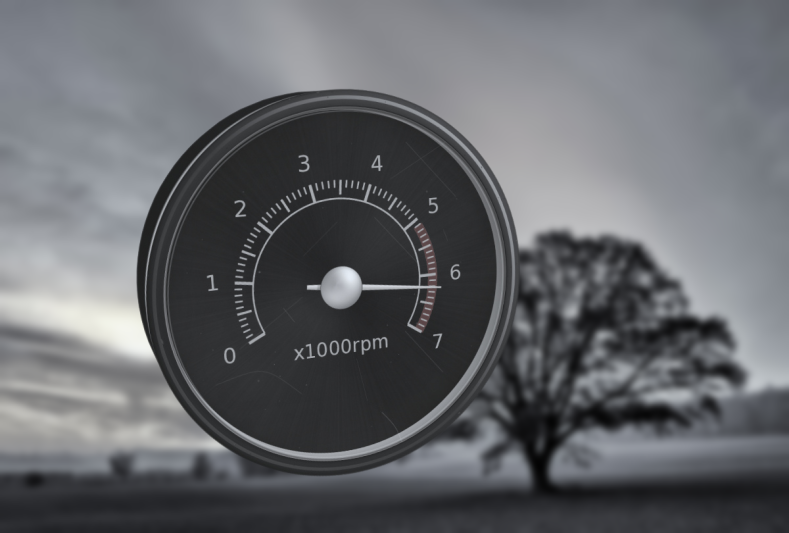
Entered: 6200; rpm
